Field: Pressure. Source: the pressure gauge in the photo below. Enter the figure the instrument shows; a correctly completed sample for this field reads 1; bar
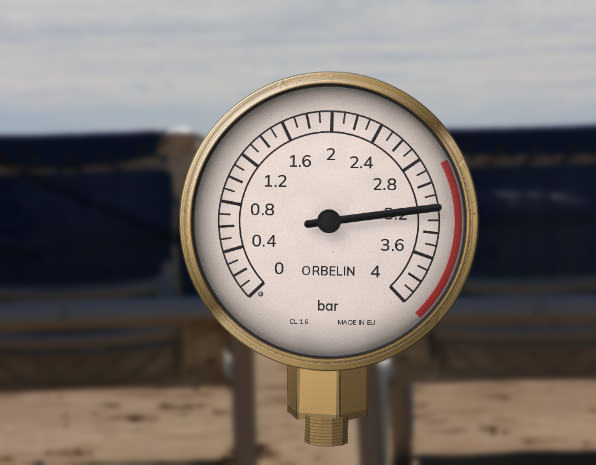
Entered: 3.2; bar
